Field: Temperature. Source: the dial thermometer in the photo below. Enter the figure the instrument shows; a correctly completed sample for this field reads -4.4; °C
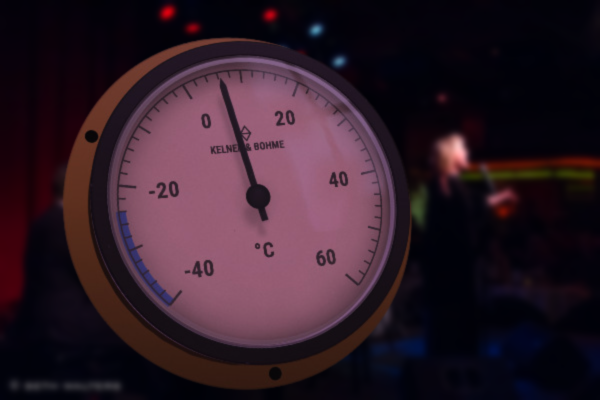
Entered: 6; °C
